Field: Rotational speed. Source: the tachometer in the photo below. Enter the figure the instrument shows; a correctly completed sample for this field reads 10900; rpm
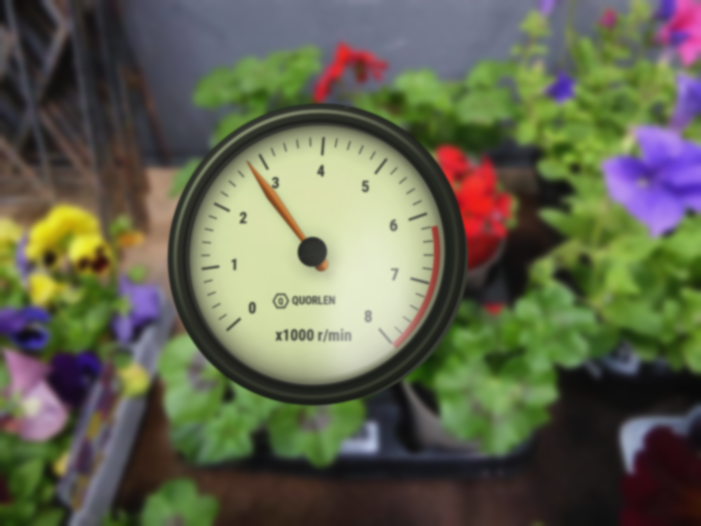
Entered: 2800; rpm
